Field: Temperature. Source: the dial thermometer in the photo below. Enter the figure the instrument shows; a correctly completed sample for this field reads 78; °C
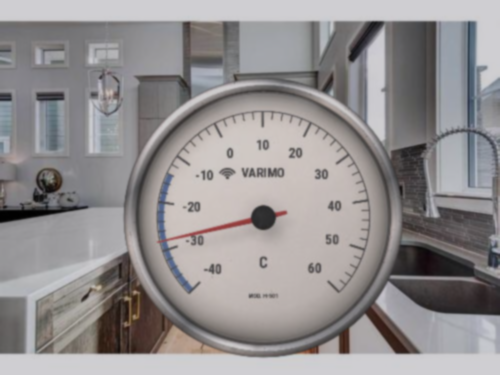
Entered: -28; °C
